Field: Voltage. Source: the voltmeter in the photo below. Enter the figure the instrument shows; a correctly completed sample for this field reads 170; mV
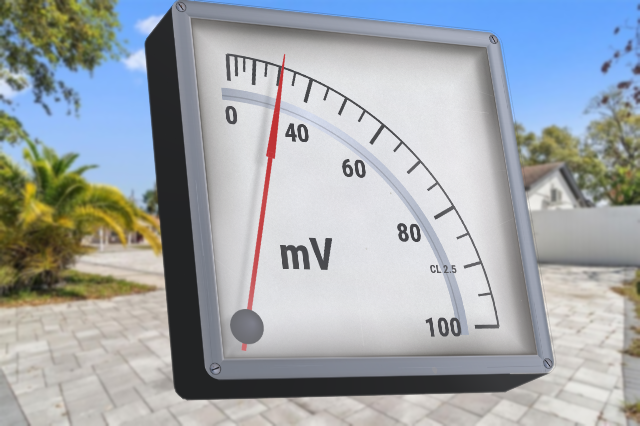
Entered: 30; mV
